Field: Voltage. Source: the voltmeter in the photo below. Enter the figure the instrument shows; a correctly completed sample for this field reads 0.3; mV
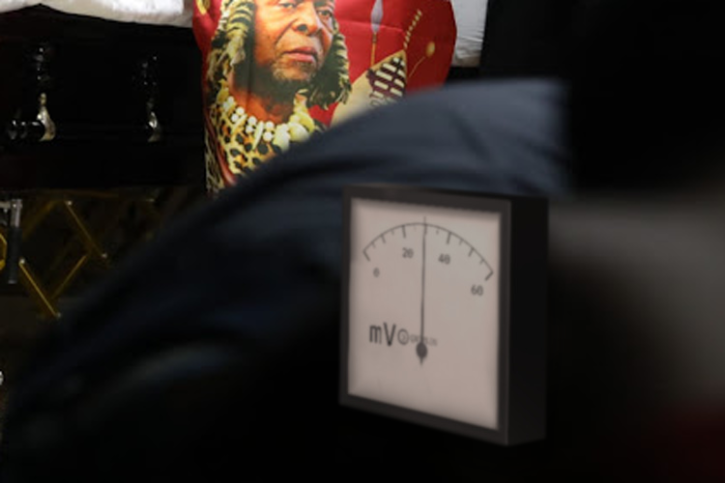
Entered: 30; mV
